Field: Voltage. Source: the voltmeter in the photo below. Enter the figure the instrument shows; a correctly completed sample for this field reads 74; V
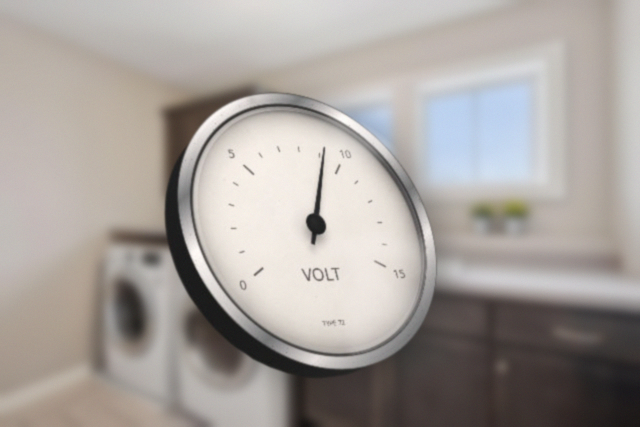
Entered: 9; V
